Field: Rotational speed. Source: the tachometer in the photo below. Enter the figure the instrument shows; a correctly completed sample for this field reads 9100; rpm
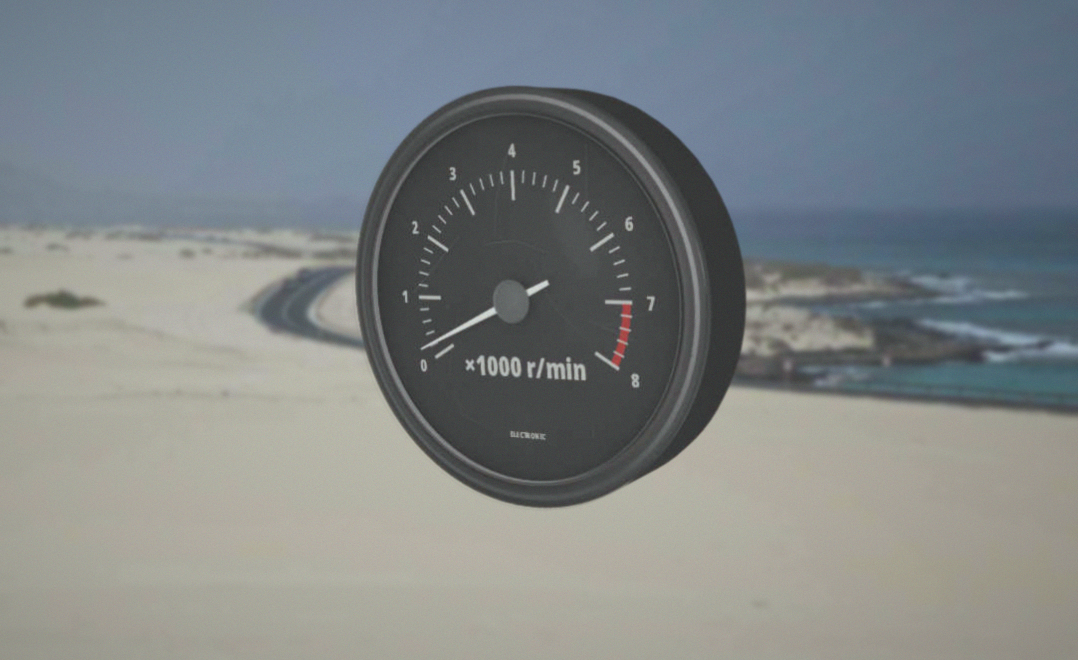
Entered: 200; rpm
